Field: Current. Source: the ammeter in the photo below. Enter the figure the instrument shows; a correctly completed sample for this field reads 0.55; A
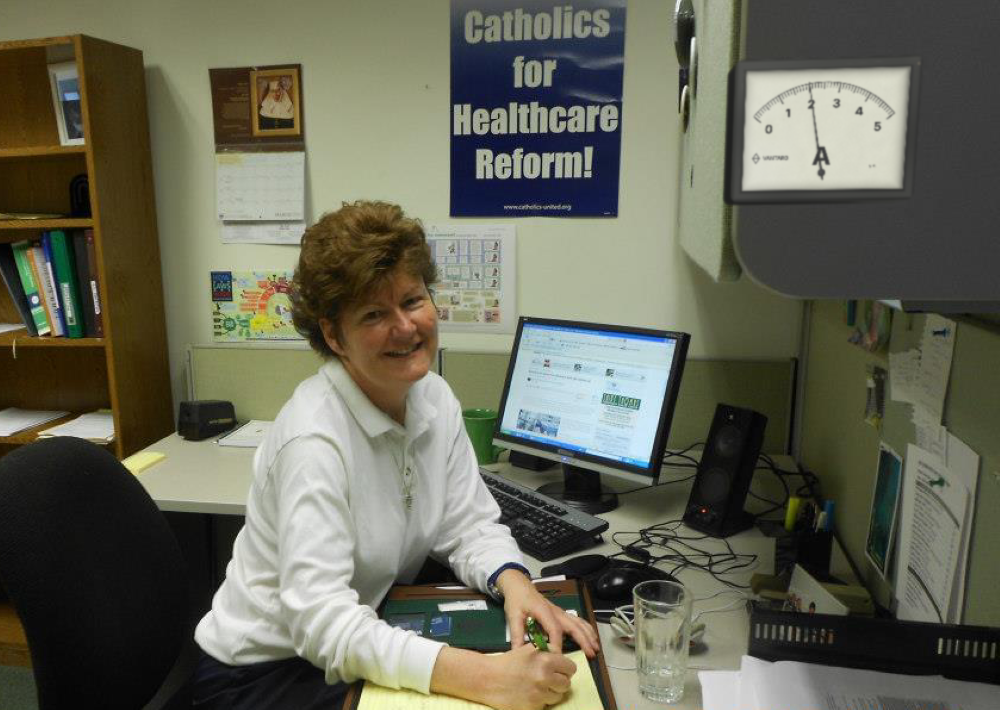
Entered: 2; A
